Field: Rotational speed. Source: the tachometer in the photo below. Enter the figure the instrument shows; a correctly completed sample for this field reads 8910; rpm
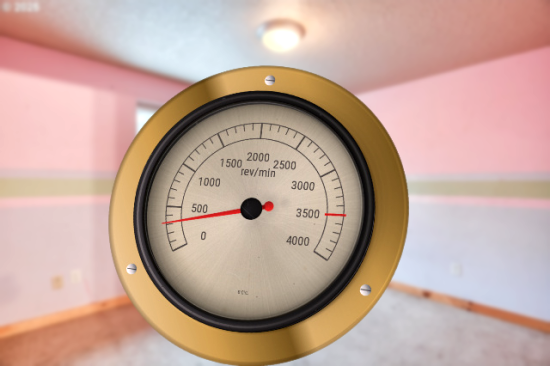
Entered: 300; rpm
